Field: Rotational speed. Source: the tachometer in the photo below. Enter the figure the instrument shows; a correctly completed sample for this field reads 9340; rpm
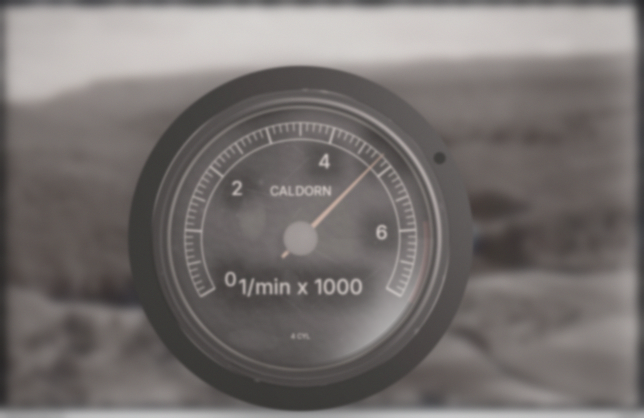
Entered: 4800; rpm
